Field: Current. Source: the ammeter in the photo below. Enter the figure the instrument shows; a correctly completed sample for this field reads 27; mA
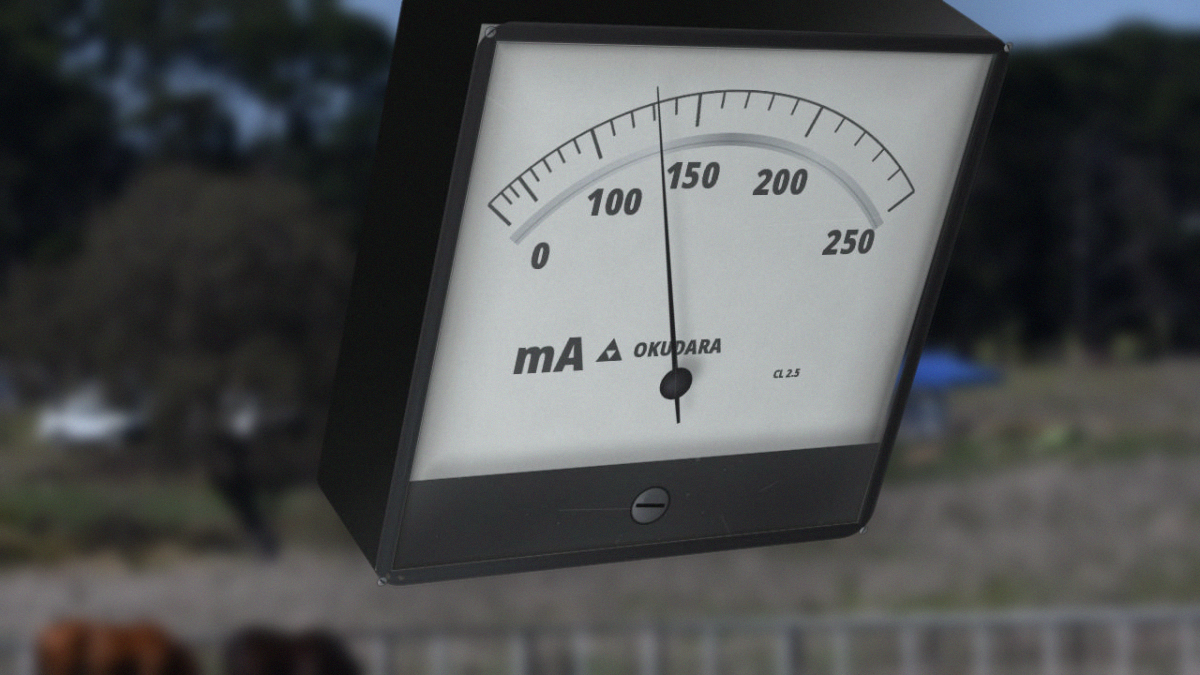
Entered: 130; mA
